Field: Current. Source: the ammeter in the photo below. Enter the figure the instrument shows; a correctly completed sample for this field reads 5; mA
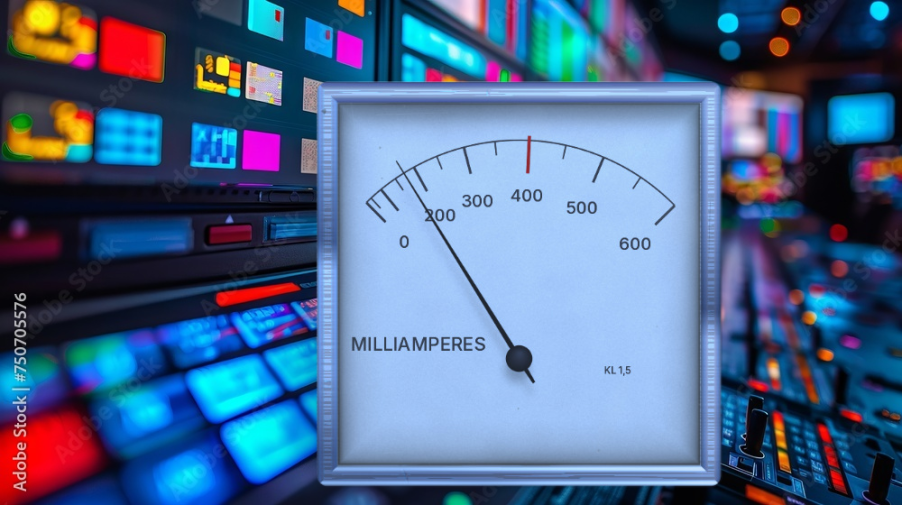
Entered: 175; mA
